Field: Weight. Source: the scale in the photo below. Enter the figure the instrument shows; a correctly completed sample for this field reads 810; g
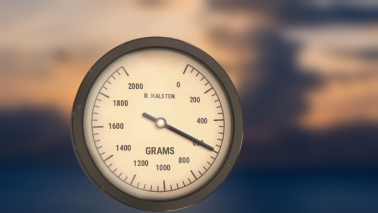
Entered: 600; g
